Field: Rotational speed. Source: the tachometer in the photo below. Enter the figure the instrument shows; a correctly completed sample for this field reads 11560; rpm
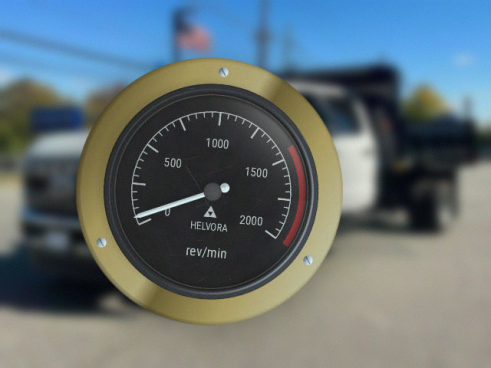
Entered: 50; rpm
